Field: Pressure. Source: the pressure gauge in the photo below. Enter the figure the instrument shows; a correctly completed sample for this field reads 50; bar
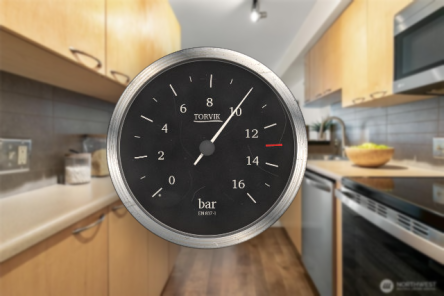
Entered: 10; bar
